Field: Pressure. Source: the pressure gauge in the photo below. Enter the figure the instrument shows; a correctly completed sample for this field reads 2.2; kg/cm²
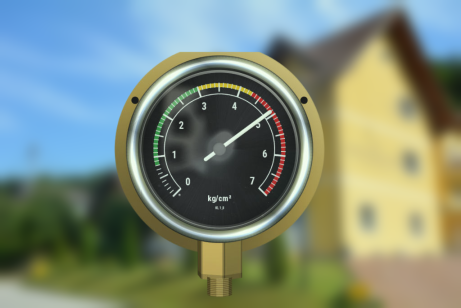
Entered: 4.9; kg/cm²
